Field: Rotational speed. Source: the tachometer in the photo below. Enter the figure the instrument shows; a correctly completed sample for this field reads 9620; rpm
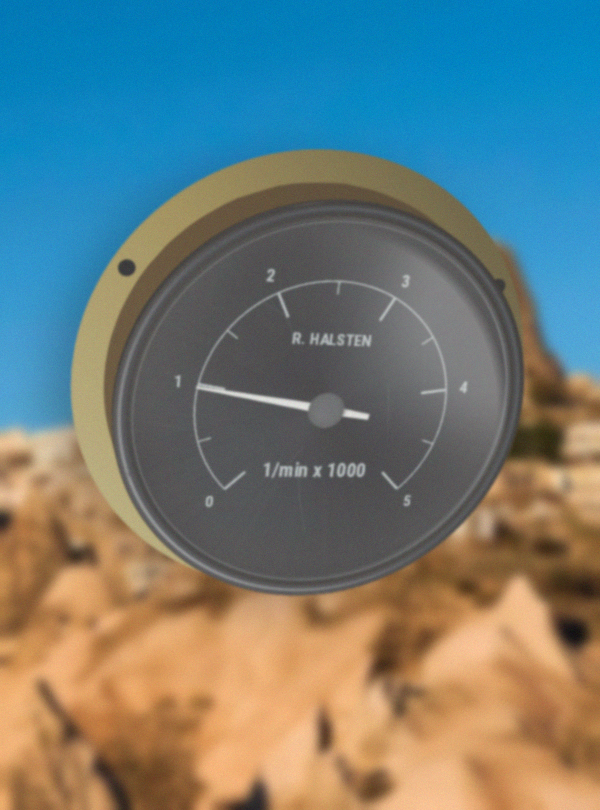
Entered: 1000; rpm
